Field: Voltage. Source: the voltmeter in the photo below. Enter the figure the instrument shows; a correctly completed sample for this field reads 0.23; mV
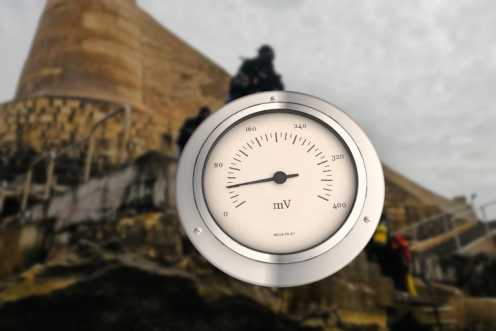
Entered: 40; mV
